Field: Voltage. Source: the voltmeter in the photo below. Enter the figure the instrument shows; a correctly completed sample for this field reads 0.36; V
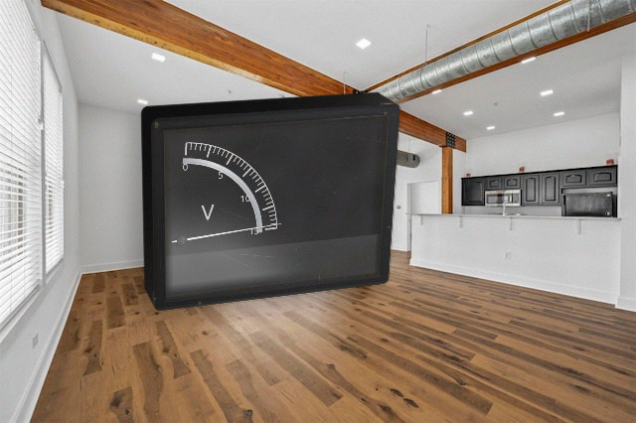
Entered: 14.5; V
